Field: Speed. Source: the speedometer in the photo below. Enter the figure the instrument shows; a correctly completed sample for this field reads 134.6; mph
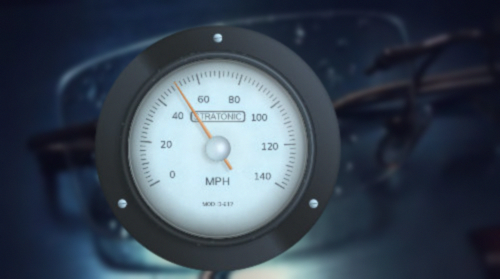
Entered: 50; mph
